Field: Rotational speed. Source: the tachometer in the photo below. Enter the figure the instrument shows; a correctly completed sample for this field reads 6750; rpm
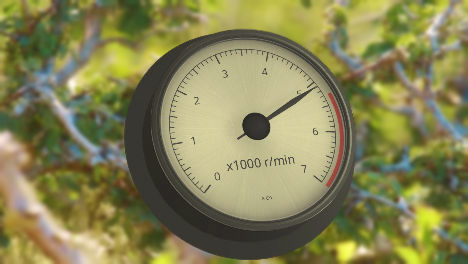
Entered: 5100; rpm
